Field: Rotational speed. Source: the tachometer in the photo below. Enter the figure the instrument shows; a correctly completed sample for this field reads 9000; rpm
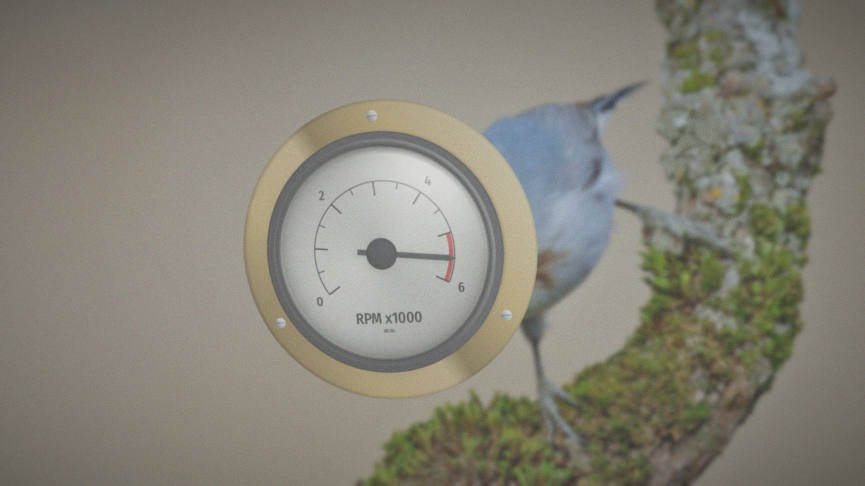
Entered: 5500; rpm
